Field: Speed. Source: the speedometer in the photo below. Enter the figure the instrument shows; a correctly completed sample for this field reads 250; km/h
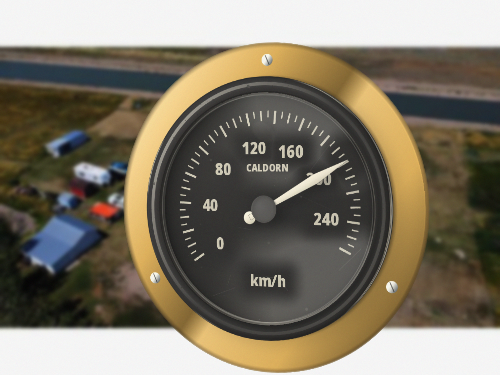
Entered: 200; km/h
